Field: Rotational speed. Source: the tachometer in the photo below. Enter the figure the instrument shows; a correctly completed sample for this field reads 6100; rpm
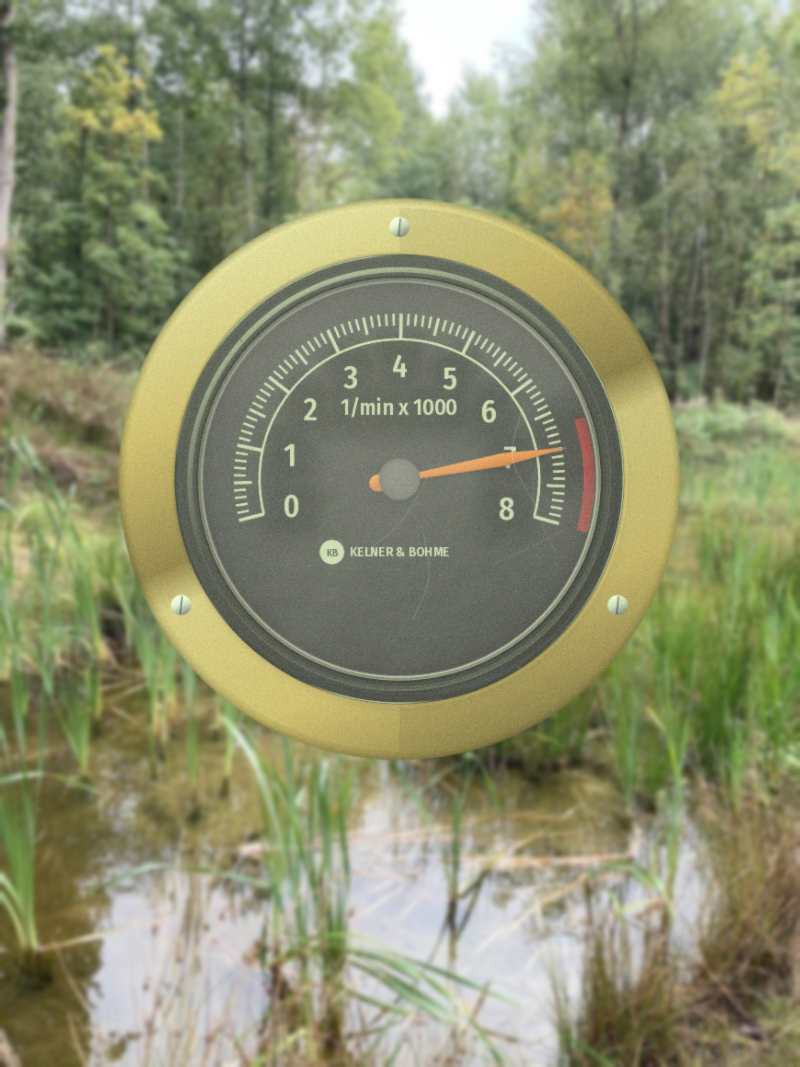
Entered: 7000; rpm
